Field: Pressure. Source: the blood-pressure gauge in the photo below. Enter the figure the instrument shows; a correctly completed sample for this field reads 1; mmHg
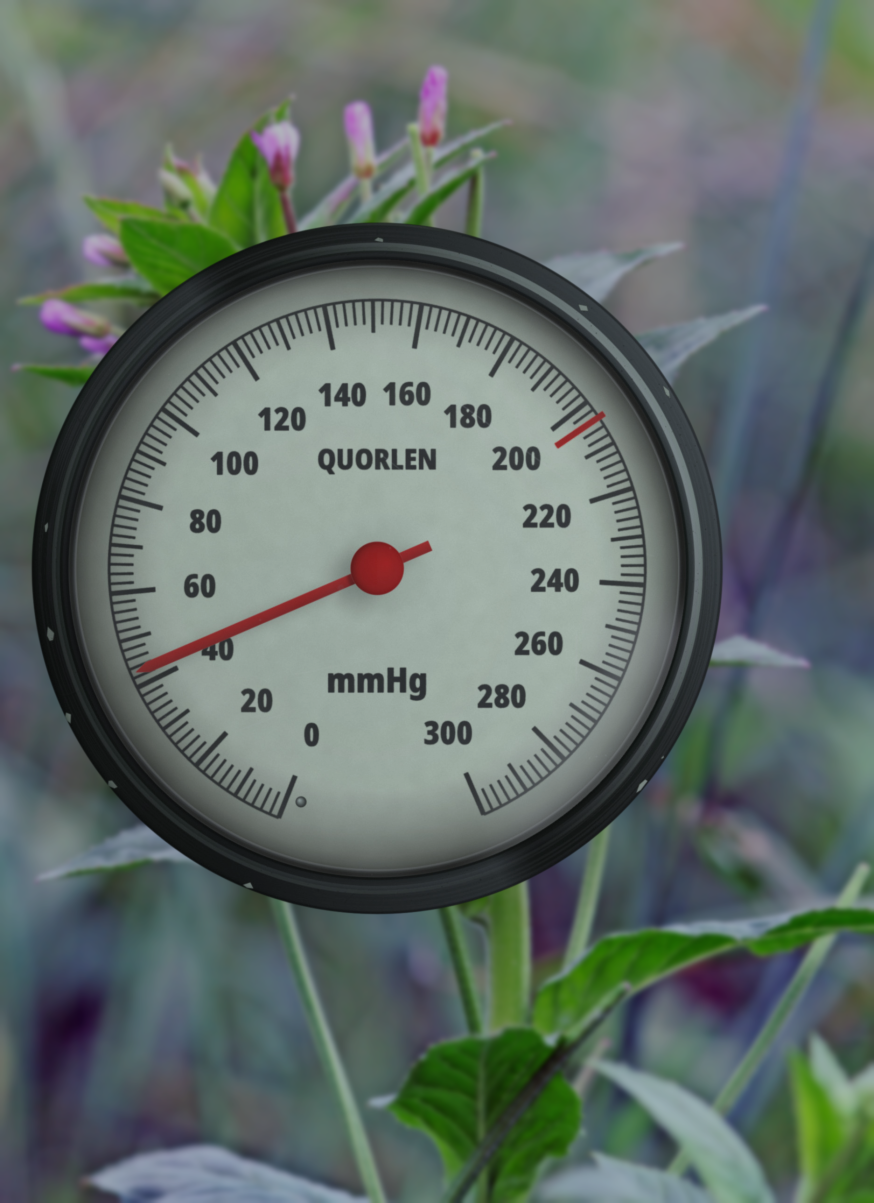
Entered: 43; mmHg
